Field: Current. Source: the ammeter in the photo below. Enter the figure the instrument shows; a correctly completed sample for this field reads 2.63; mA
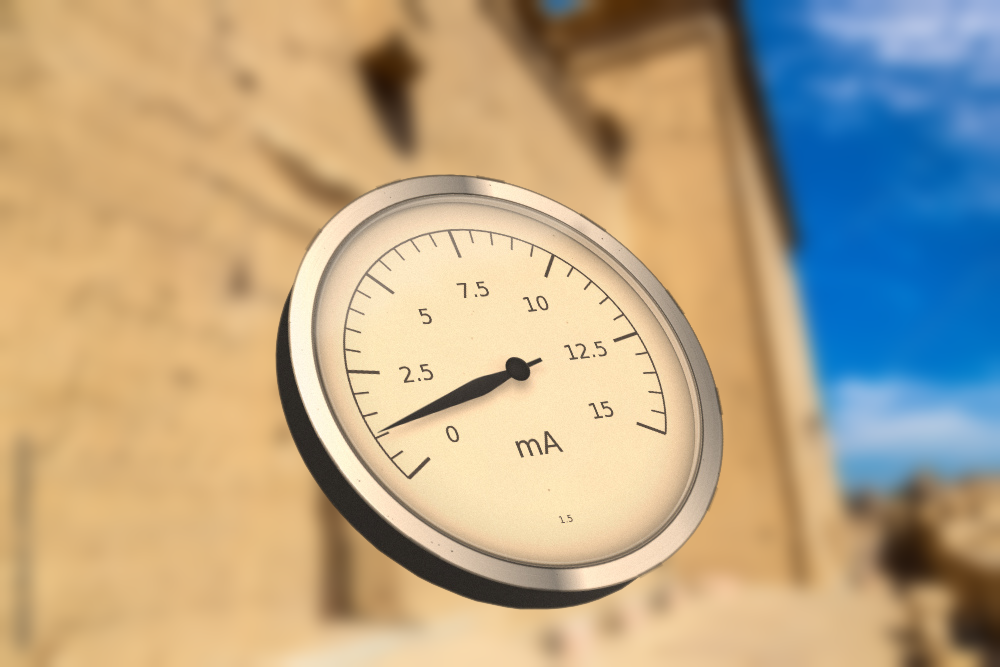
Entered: 1; mA
